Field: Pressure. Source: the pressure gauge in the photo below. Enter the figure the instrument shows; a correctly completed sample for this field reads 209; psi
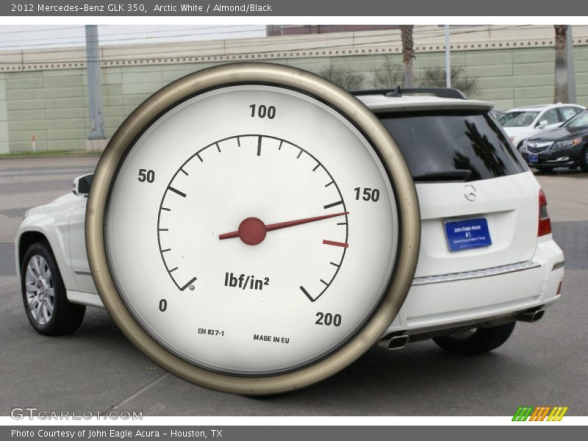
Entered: 155; psi
